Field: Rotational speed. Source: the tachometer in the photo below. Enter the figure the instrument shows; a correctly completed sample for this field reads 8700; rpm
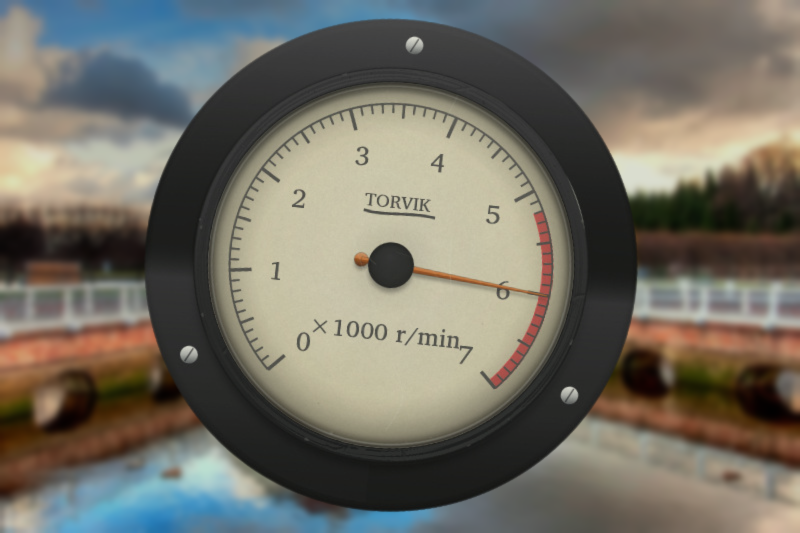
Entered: 6000; rpm
